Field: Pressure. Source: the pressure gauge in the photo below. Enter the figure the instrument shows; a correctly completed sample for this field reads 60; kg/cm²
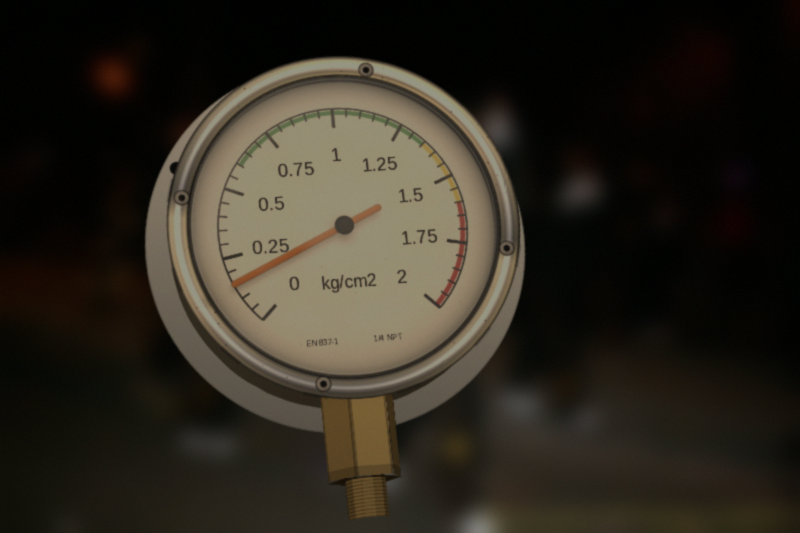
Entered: 0.15; kg/cm²
